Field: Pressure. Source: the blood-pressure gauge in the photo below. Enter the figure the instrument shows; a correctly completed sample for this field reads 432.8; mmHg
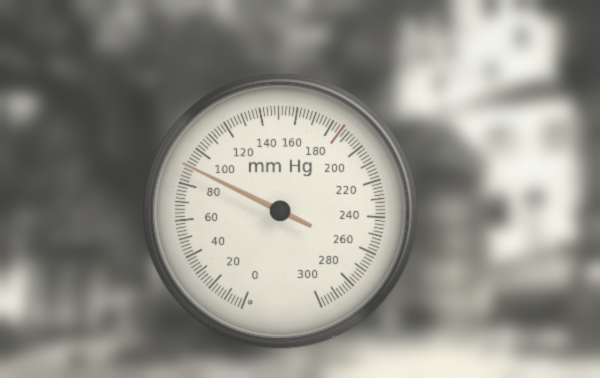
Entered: 90; mmHg
